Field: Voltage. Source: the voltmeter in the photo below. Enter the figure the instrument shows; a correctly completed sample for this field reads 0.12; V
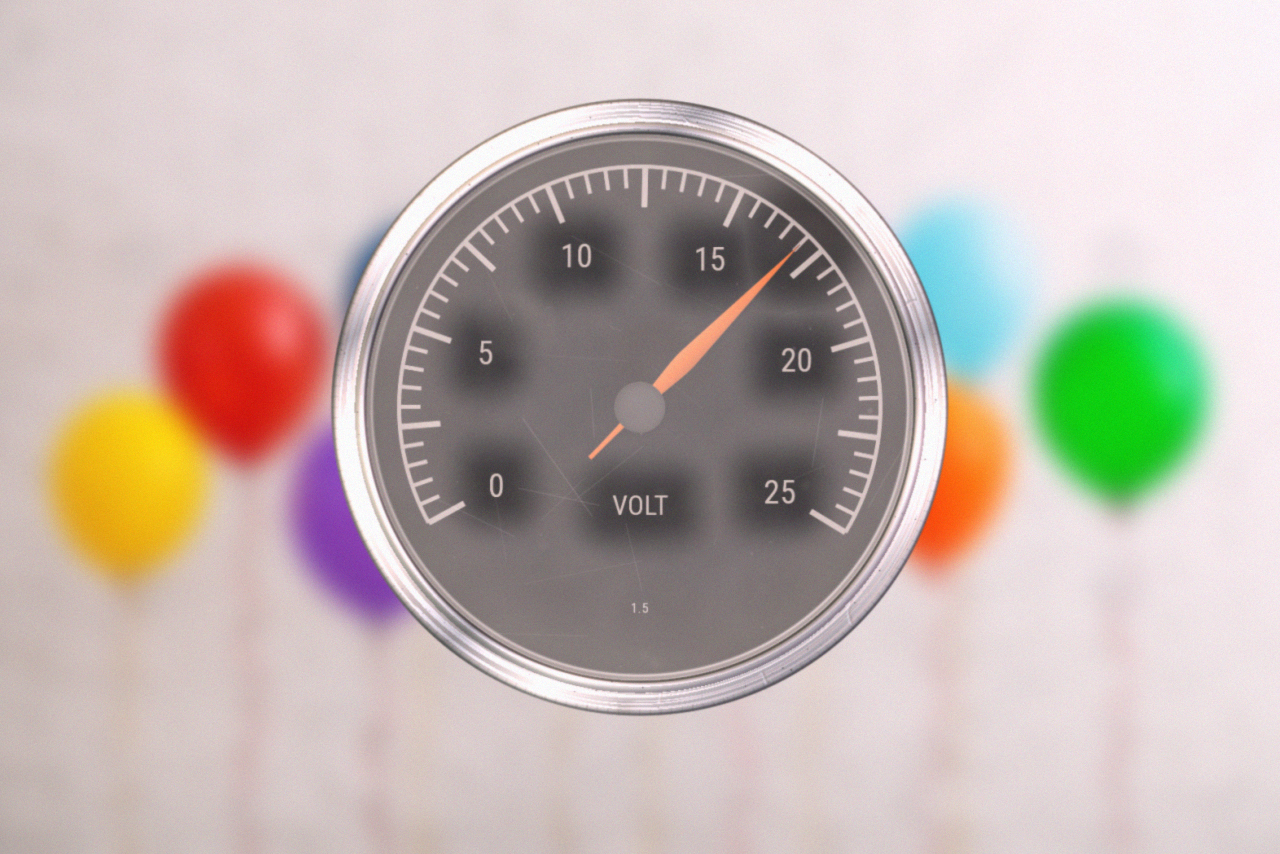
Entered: 17; V
